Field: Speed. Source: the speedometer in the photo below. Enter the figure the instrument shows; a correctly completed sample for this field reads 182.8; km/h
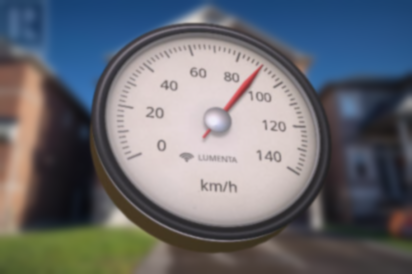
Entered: 90; km/h
